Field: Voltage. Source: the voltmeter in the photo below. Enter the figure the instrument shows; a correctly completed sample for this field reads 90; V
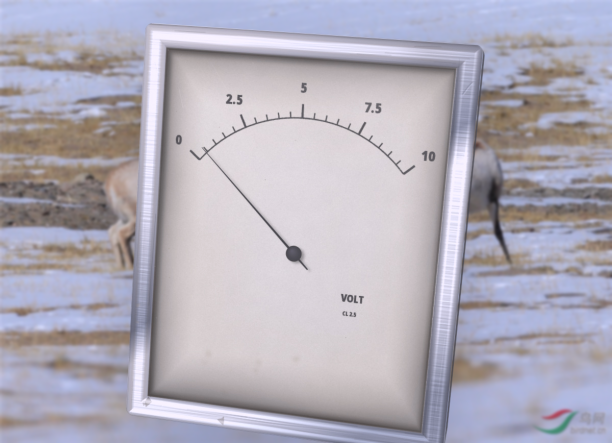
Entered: 0.5; V
